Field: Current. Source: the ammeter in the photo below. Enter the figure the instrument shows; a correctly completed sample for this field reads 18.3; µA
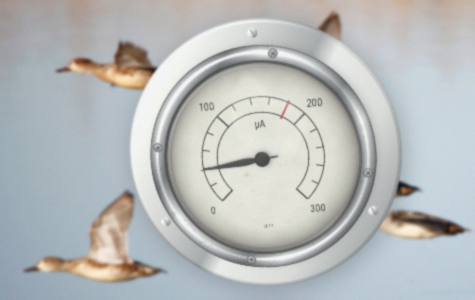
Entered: 40; µA
